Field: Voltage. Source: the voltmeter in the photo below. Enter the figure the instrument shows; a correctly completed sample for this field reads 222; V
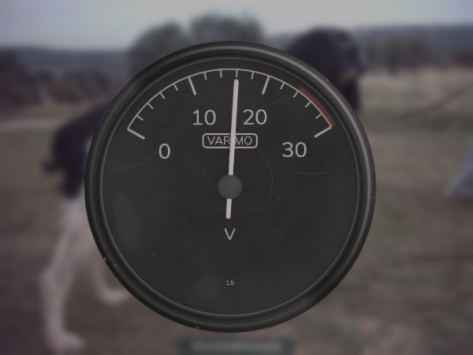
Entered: 16; V
